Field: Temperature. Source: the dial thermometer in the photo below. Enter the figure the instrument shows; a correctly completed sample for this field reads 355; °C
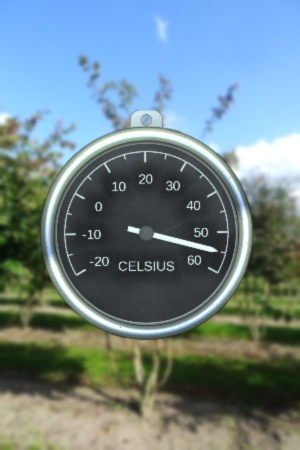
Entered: 55; °C
